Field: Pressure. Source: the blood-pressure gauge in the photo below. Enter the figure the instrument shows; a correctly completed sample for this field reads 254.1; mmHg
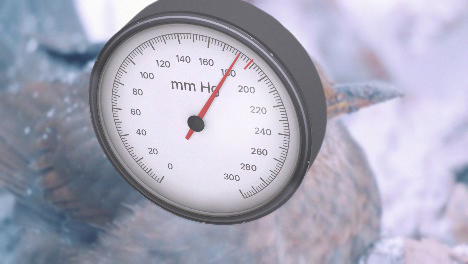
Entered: 180; mmHg
